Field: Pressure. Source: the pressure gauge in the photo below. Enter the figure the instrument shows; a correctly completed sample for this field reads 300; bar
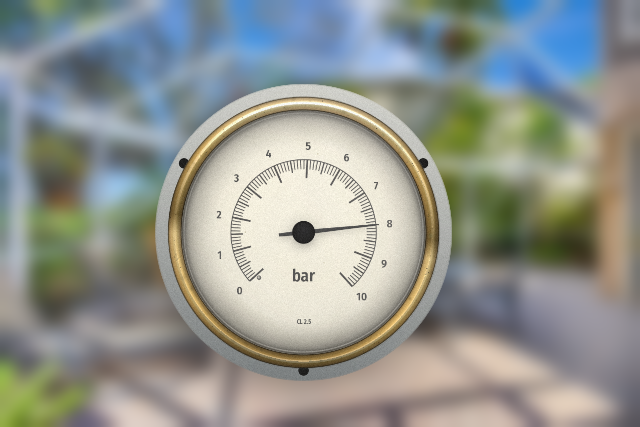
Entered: 8; bar
